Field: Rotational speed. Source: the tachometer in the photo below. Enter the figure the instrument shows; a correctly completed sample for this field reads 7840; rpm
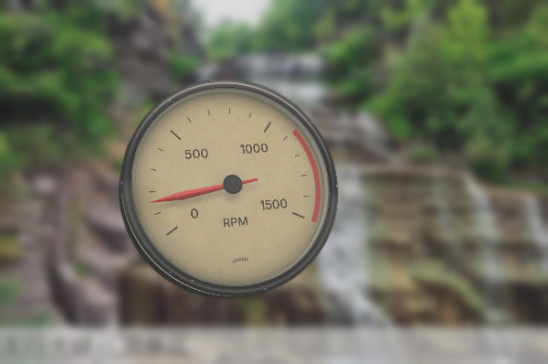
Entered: 150; rpm
